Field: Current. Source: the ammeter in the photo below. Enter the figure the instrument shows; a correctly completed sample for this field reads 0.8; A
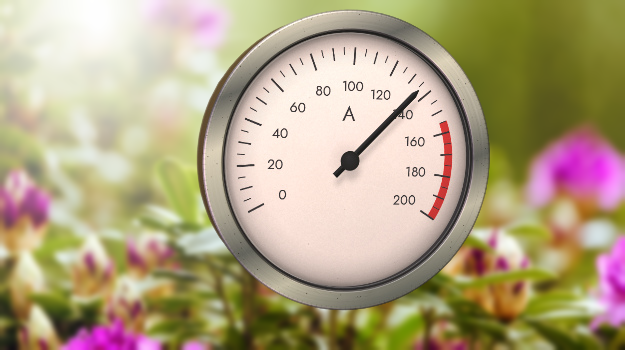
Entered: 135; A
